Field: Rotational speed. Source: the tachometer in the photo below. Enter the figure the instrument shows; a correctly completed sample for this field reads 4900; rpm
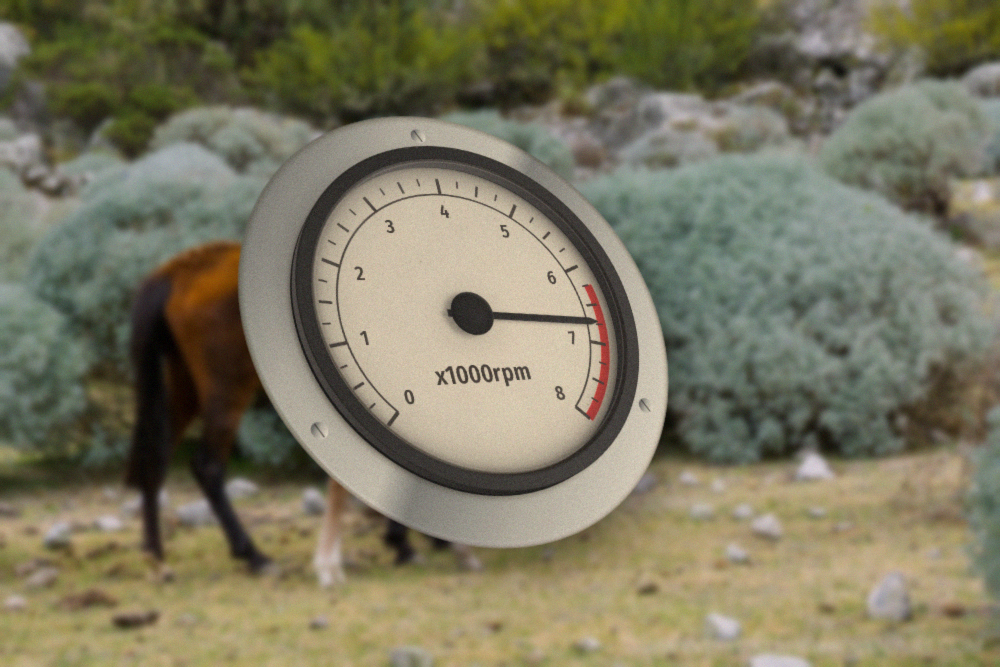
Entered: 6750; rpm
